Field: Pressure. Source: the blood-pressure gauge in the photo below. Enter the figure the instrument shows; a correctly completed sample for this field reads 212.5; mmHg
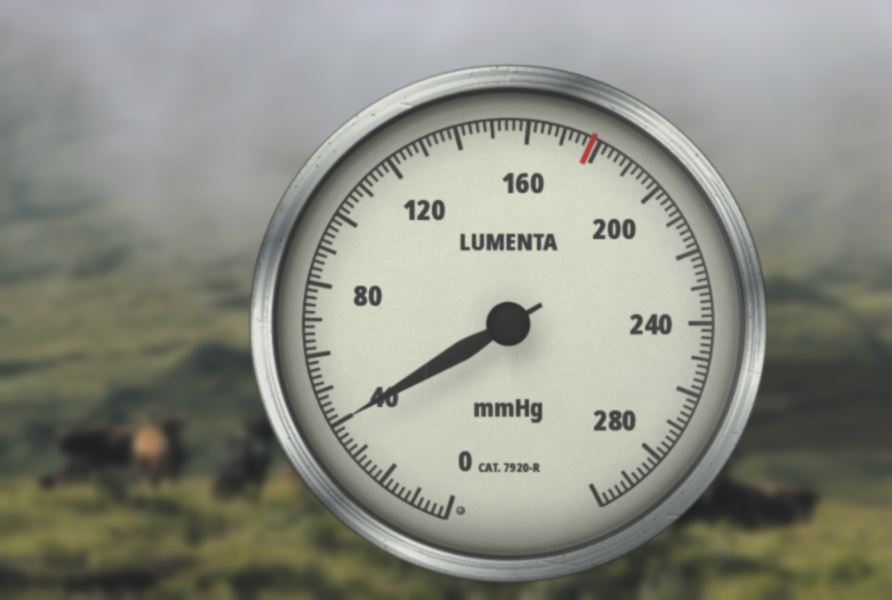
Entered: 40; mmHg
